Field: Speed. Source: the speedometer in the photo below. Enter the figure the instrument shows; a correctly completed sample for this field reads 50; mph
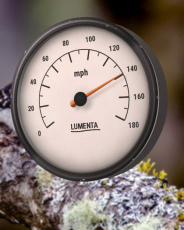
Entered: 140; mph
